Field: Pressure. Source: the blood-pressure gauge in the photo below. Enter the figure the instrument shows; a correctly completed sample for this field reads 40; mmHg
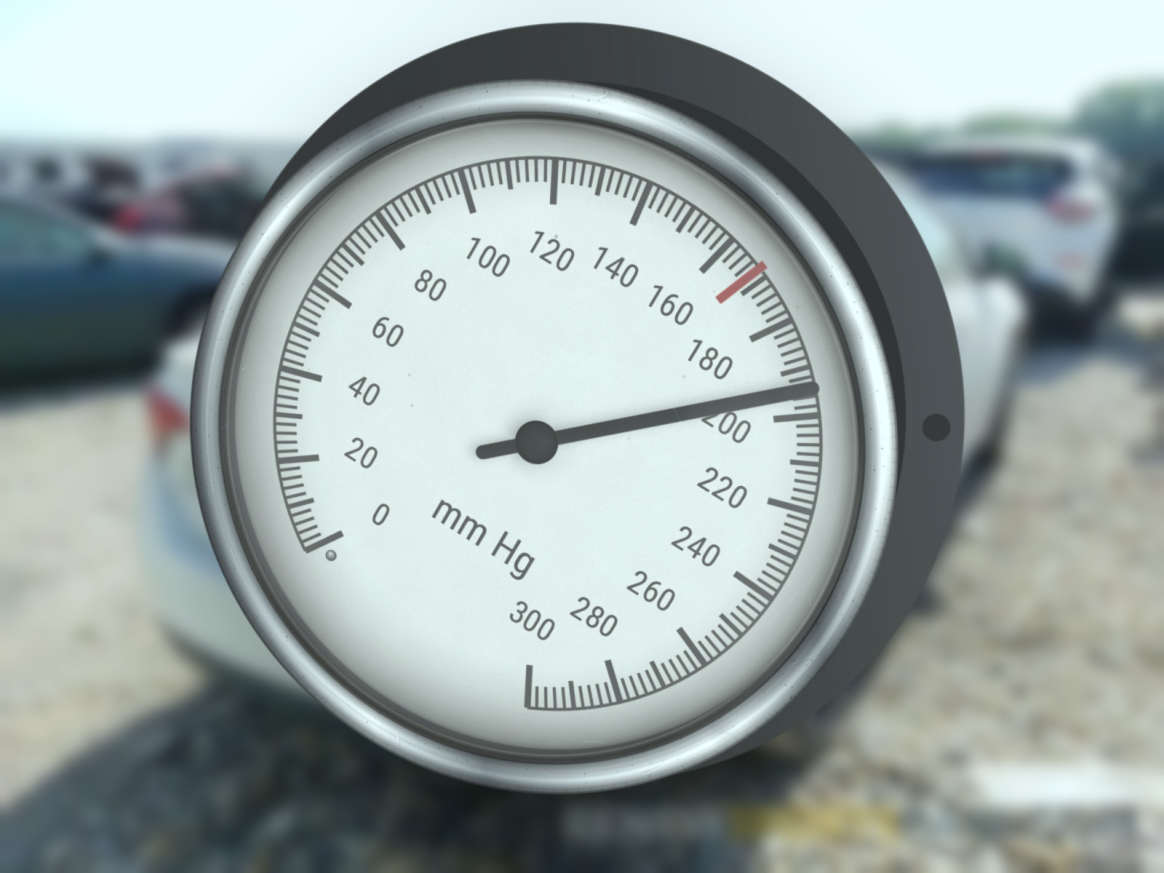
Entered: 194; mmHg
